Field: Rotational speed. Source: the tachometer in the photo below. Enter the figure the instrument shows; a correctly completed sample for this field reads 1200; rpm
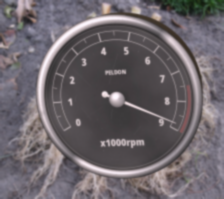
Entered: 8750; rpm
